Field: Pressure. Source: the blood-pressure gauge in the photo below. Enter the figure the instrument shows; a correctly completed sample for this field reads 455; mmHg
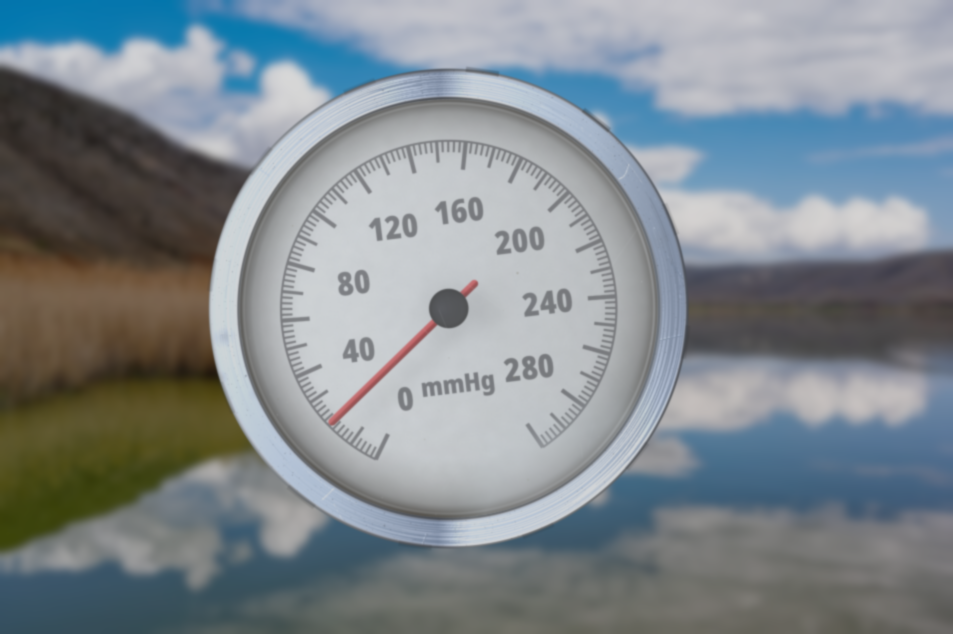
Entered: 20; mmHg
